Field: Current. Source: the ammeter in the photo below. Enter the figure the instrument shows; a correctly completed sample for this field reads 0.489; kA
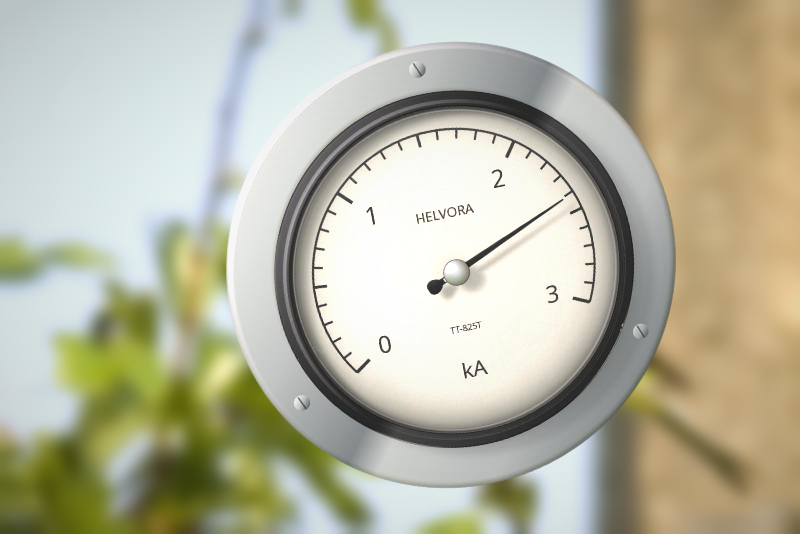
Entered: 2.4; kA
